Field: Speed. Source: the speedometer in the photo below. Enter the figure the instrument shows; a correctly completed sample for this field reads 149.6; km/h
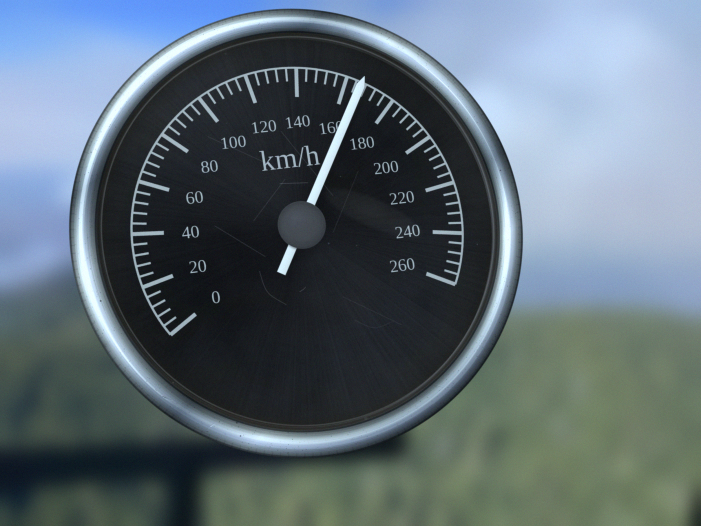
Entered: 166; km/h
